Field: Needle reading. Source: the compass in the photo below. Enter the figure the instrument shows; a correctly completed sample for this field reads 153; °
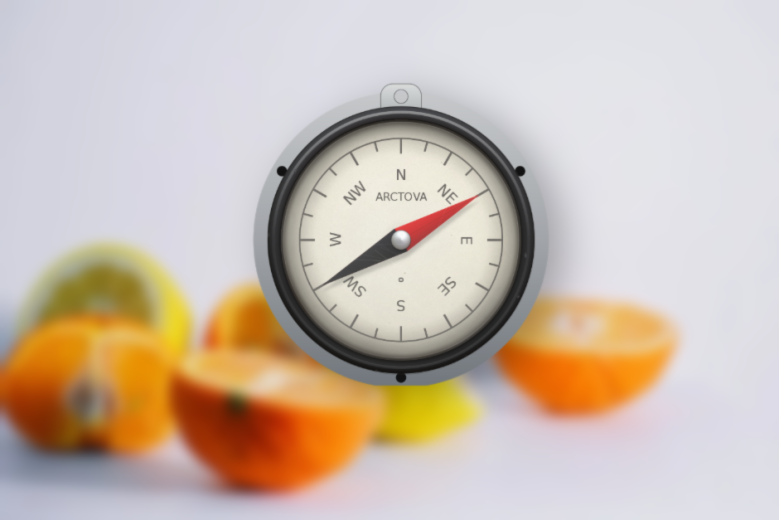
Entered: 60; °
